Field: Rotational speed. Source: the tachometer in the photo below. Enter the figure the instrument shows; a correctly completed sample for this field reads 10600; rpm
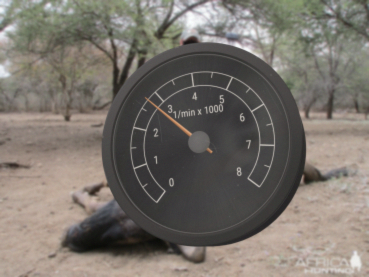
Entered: 2750; rpm
